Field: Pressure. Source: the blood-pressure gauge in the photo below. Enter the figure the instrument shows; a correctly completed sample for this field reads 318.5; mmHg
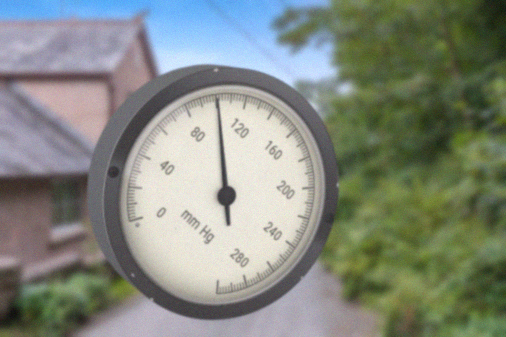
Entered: 100; mmHg
